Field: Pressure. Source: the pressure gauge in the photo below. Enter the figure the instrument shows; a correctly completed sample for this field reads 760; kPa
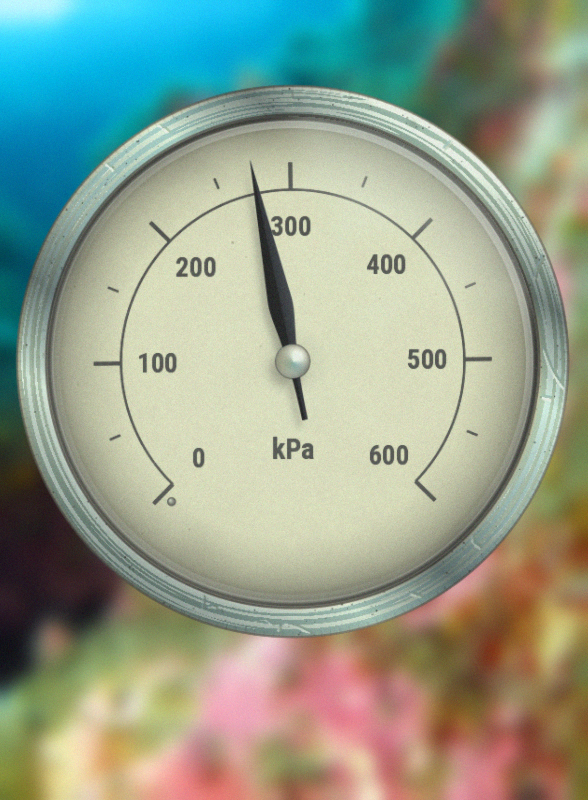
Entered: 275; kPa
